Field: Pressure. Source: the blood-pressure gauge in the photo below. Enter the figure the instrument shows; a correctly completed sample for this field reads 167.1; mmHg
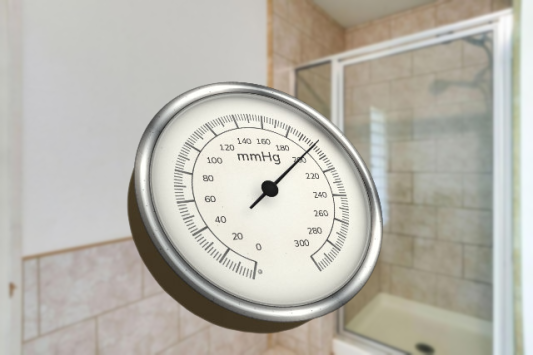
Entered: 200; mmHg
